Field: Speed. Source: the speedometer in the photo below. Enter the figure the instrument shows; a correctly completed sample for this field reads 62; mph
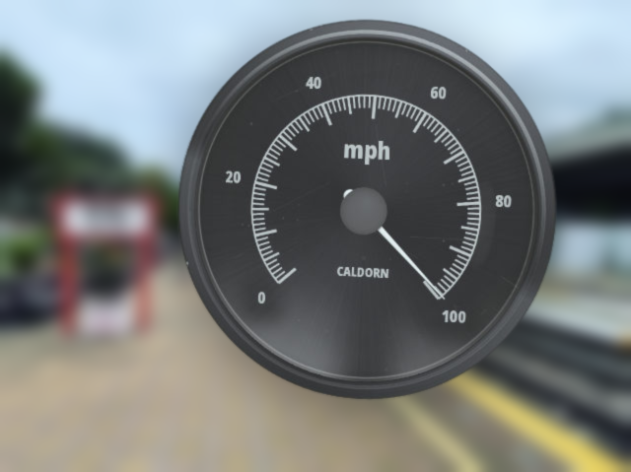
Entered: 99; mph
